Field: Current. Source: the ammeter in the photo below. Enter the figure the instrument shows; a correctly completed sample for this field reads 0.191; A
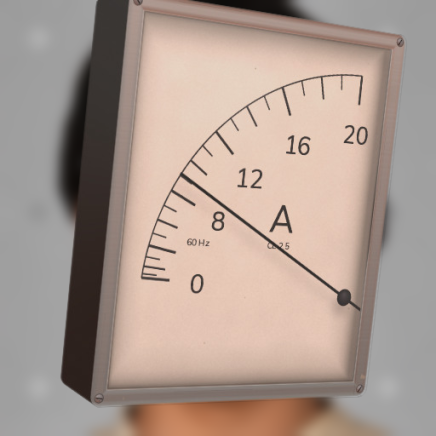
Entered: 9; A
